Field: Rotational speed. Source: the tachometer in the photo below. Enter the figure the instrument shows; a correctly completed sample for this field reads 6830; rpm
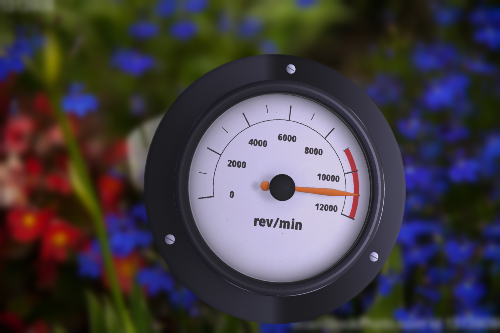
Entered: 11000; rpm
